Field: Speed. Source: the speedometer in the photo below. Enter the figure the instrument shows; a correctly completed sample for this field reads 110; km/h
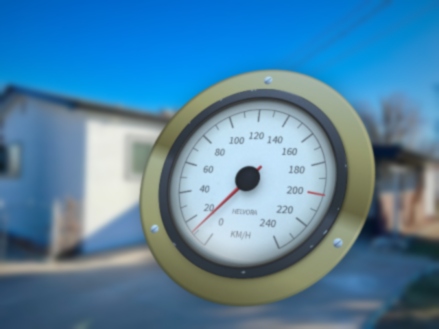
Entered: 10; km/h
